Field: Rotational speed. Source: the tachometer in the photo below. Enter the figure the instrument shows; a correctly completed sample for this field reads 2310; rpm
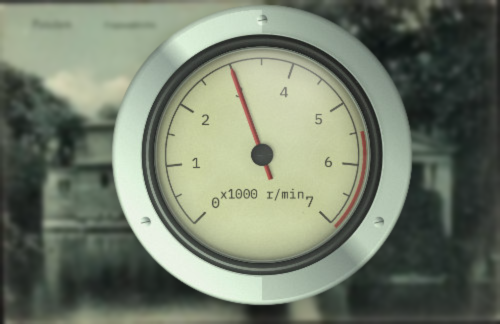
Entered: 3000; rpm
